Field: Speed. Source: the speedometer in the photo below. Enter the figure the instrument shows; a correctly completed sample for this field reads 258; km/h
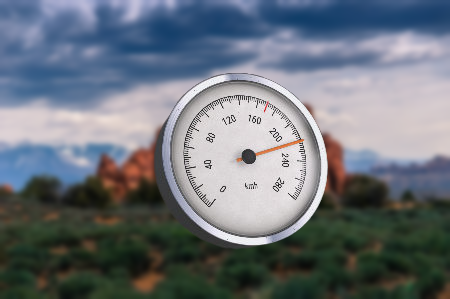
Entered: 220; km/h
